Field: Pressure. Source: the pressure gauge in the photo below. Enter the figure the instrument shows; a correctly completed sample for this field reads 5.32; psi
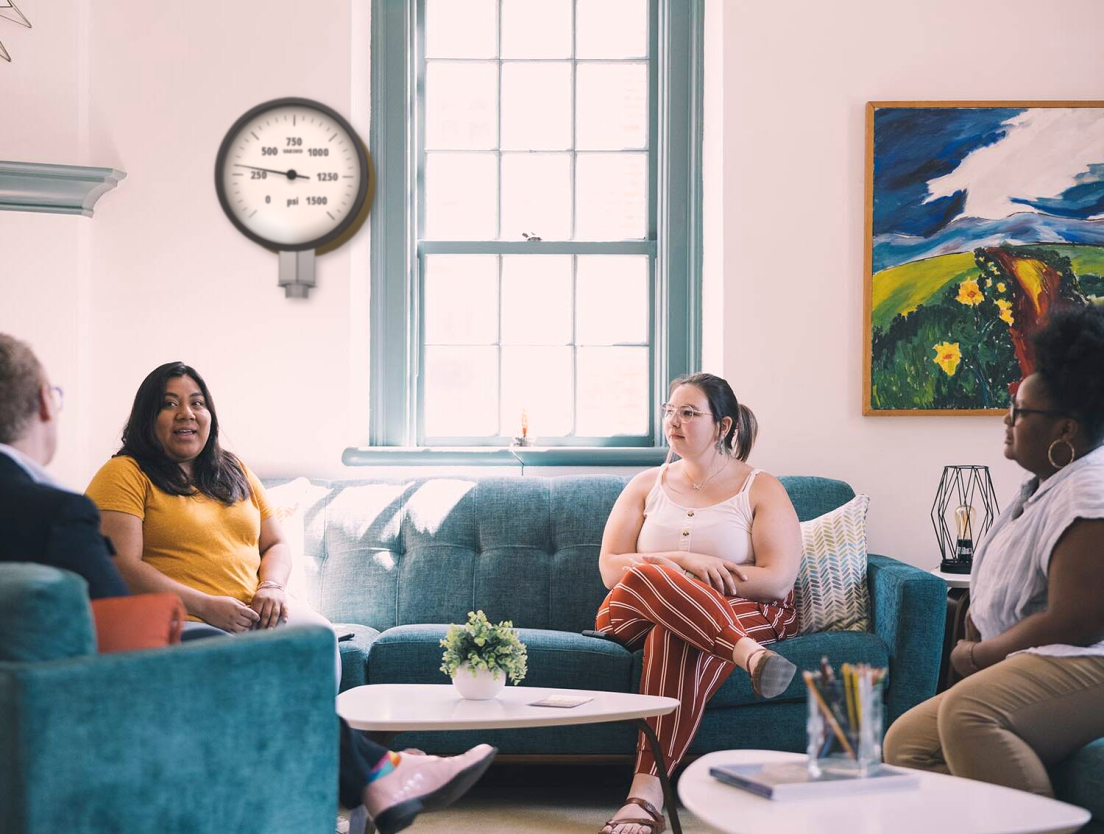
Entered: 300; psi
